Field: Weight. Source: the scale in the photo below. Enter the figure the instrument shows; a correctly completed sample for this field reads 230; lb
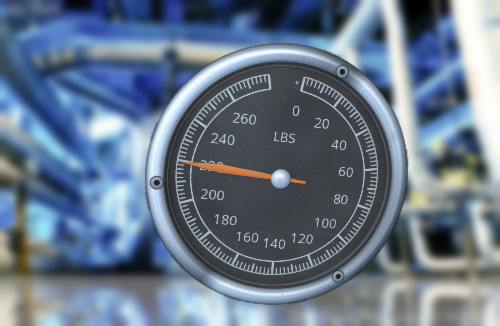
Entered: 220; lb
